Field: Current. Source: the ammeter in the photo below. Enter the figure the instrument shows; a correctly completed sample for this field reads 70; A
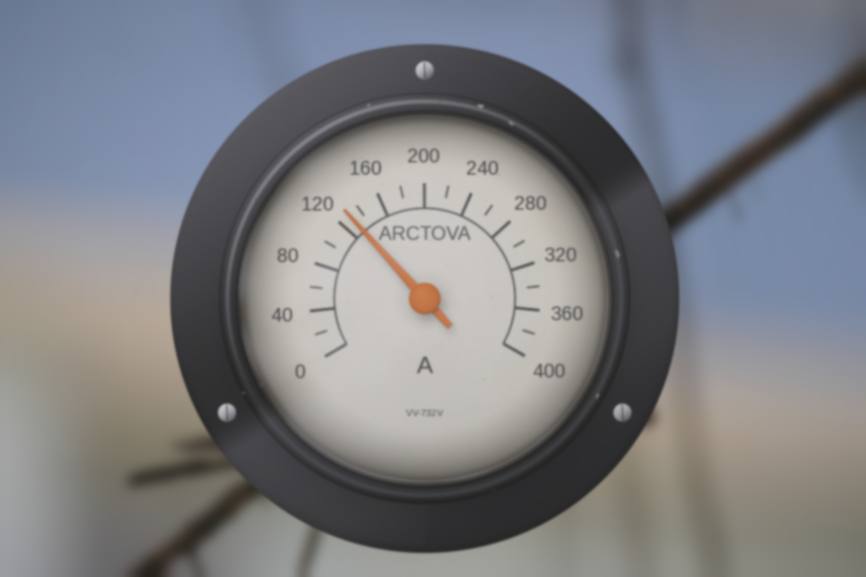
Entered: 130; A
